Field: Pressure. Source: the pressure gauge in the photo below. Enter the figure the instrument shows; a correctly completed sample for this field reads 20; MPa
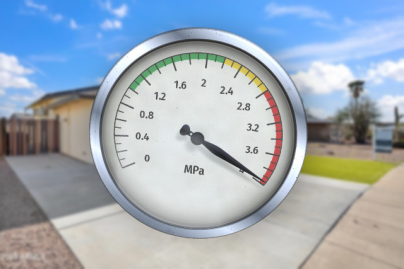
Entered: 3.95; MPa
